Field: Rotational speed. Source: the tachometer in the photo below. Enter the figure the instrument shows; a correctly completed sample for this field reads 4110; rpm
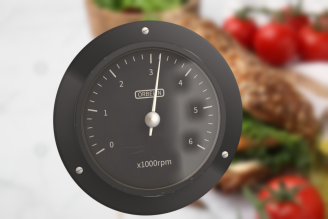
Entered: 3200; rpm
